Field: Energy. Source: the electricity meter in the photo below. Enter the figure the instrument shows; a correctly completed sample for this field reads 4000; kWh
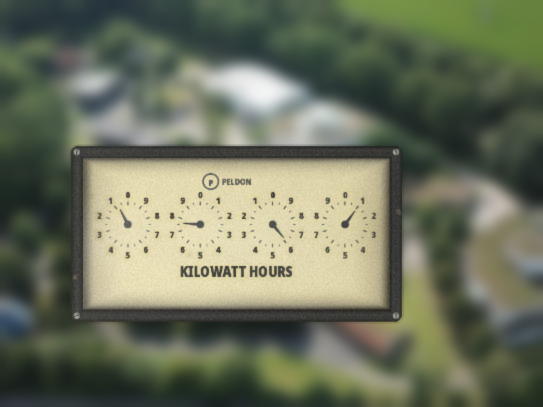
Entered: 761; kWh
